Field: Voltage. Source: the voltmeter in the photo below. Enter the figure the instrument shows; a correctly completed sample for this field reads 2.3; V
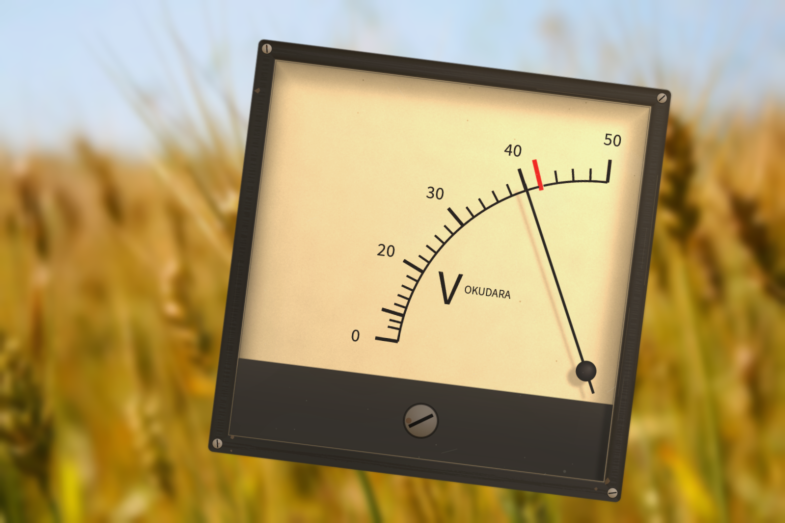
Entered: 40; V
